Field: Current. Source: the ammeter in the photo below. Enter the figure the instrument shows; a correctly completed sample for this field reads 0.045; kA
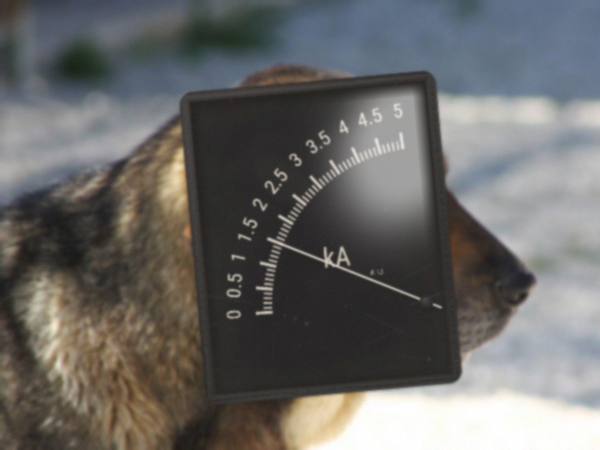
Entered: 1.5; kA
